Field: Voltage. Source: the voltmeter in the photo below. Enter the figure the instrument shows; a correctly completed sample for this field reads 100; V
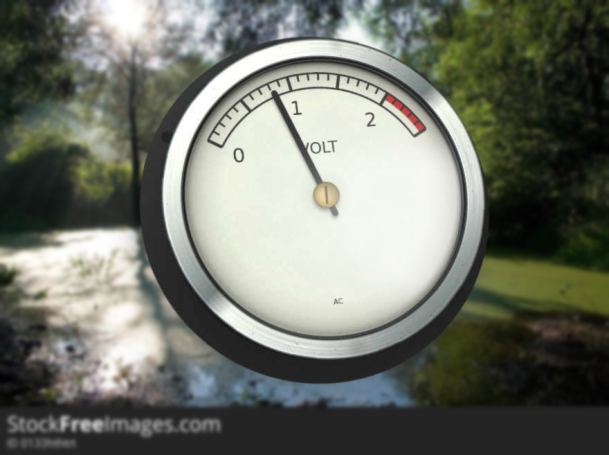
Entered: 0.8; V
